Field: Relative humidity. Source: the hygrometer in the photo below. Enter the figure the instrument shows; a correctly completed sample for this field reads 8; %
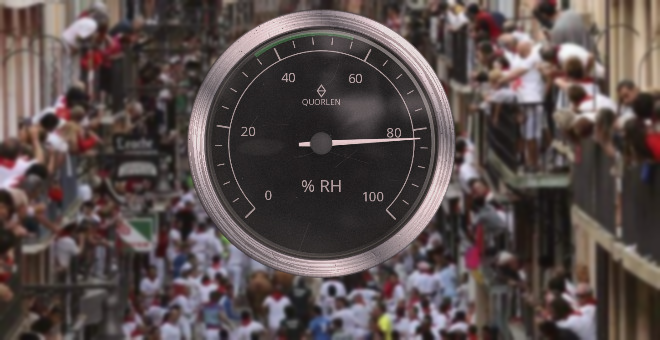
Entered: 82; %
